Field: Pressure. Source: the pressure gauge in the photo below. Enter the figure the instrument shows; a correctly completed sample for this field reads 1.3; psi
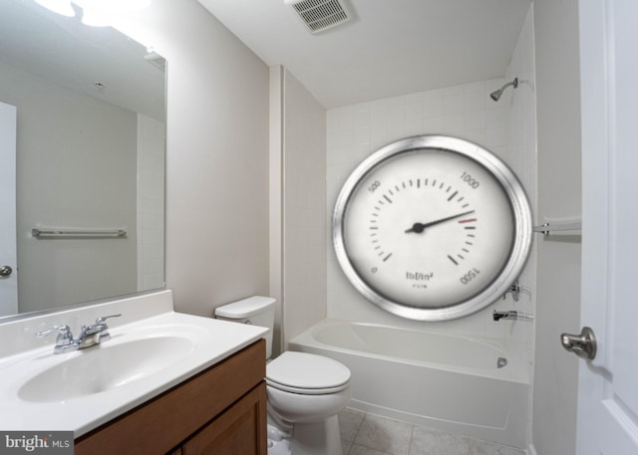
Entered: 1150; psi
